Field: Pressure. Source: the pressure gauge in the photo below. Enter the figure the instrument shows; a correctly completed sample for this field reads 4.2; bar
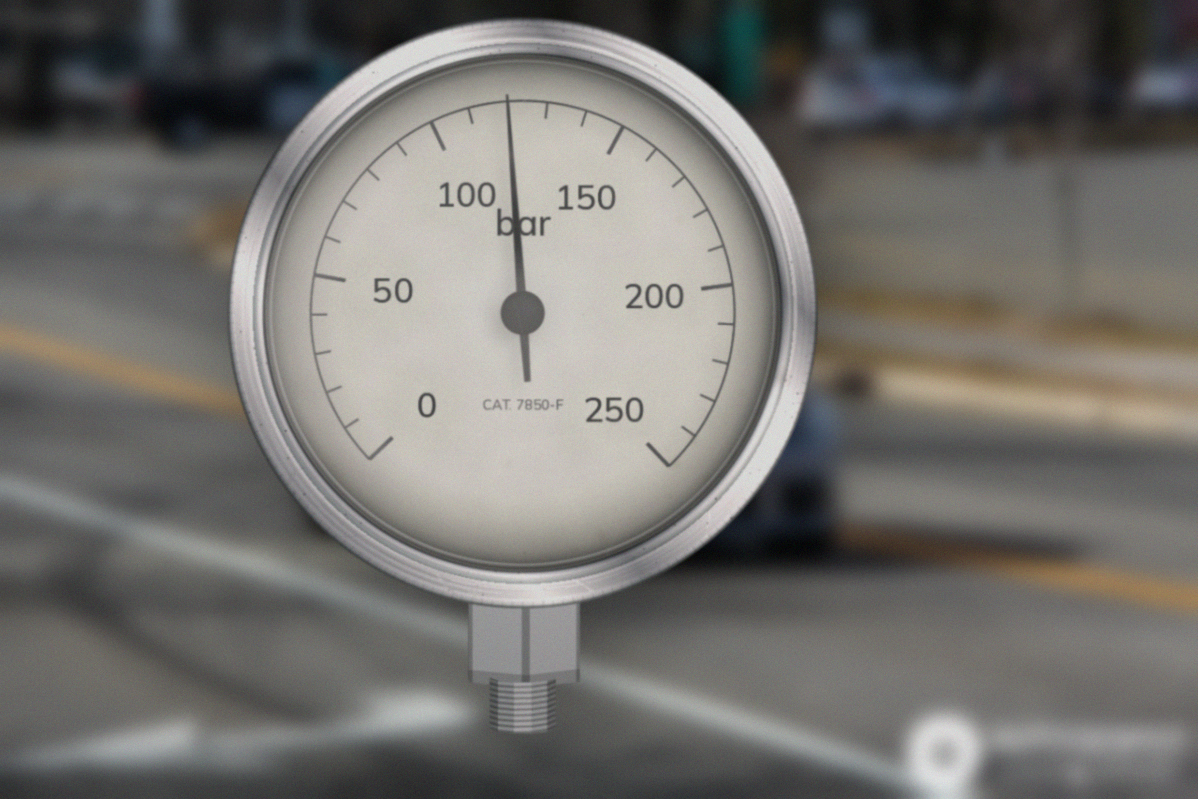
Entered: 120; bar
